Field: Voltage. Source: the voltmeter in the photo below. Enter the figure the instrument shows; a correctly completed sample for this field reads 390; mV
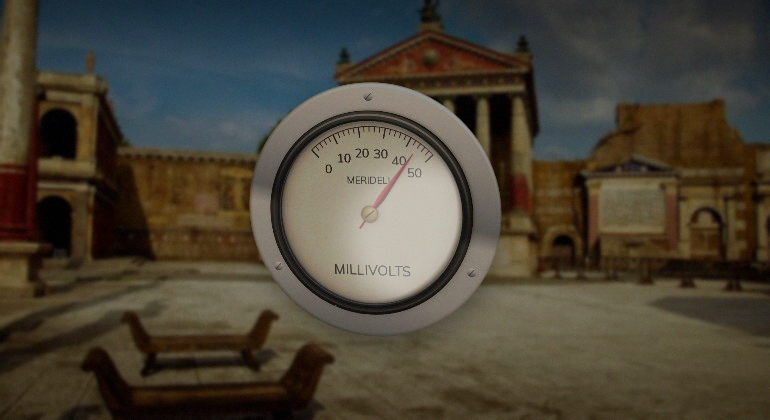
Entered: 44; mV
